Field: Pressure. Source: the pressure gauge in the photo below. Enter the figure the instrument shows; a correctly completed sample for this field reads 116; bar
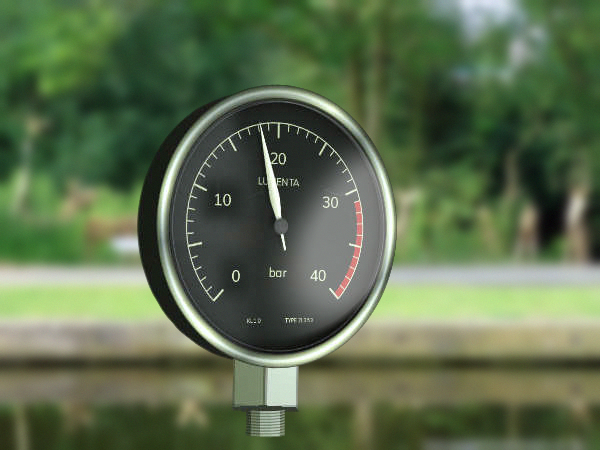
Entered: 18; bar
